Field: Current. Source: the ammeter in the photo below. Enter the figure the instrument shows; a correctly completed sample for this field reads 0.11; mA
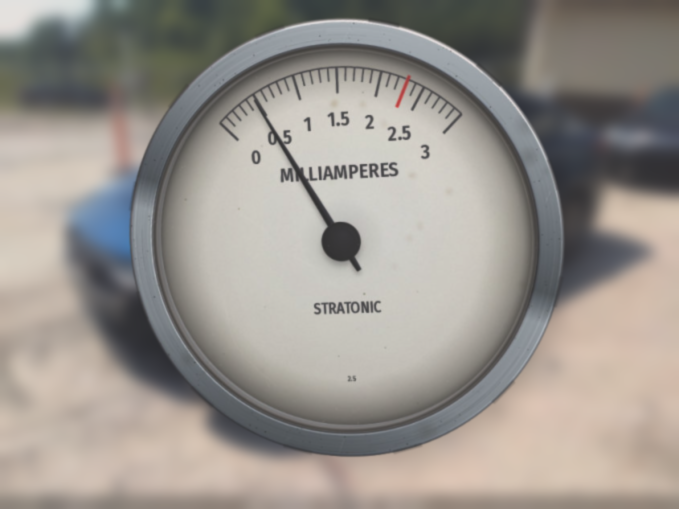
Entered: 0.5; mA
